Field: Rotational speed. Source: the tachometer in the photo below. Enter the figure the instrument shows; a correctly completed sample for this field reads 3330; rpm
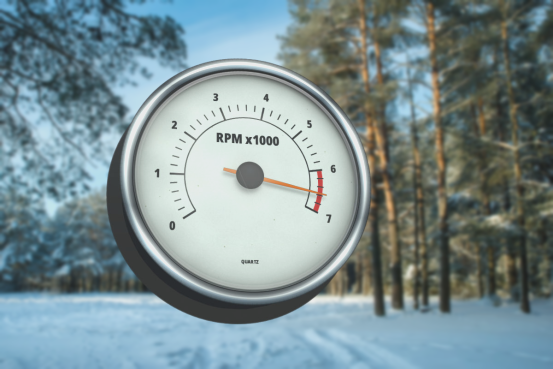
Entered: 6600; rpm
